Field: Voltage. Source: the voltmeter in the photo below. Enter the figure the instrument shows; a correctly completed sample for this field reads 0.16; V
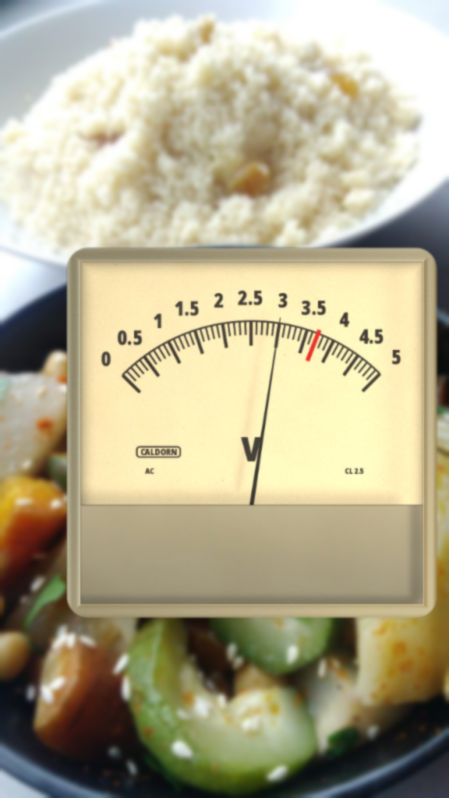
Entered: 3; V
